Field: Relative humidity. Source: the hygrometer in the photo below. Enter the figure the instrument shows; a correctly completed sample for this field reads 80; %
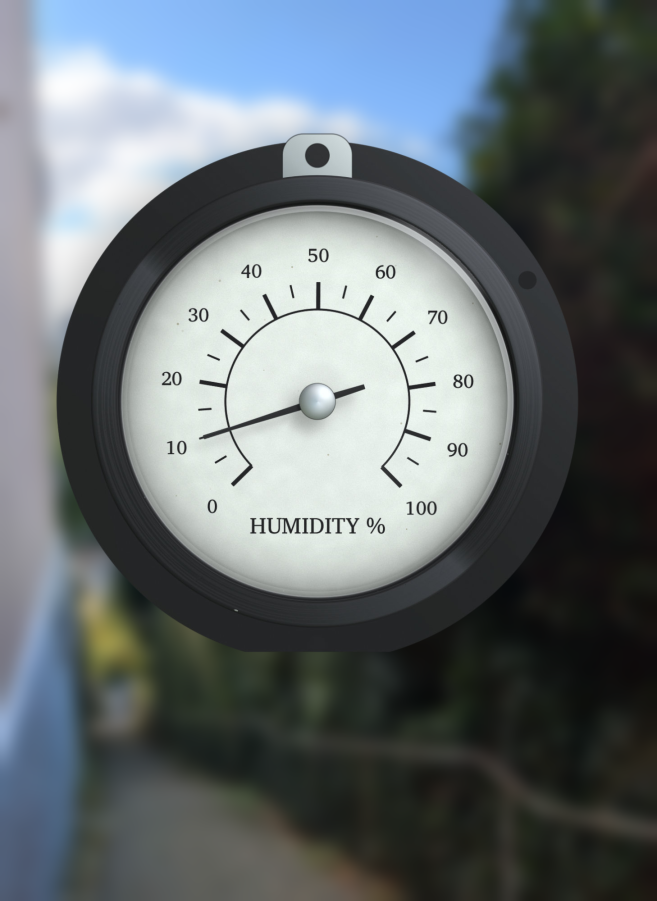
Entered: 10; %
